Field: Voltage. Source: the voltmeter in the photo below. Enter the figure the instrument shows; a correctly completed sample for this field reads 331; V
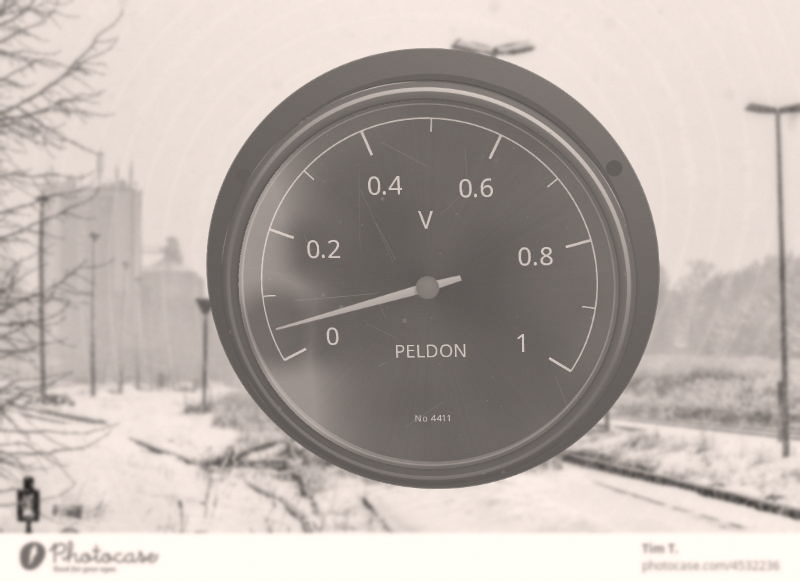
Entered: 0.05; V
